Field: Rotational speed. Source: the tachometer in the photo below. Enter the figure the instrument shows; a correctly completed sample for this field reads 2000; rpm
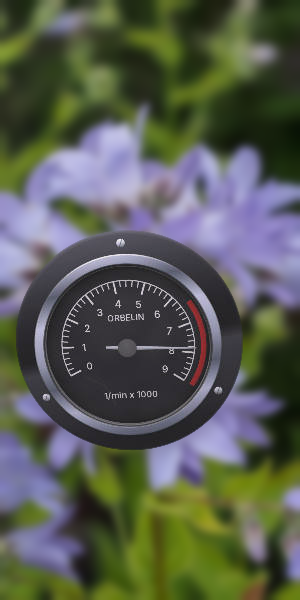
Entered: 7800; rpm
